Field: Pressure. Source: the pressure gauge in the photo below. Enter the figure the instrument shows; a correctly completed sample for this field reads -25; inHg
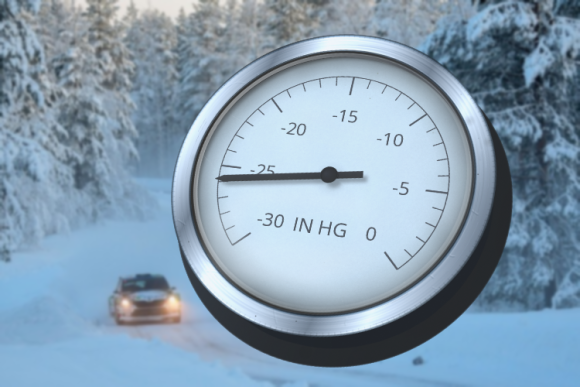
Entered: -26; inHg
